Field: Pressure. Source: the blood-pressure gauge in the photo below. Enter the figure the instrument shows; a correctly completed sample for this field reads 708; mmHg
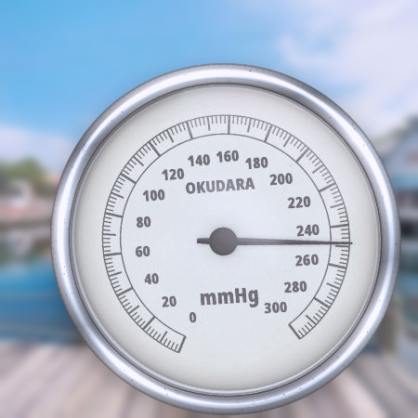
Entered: 248; mmHg
